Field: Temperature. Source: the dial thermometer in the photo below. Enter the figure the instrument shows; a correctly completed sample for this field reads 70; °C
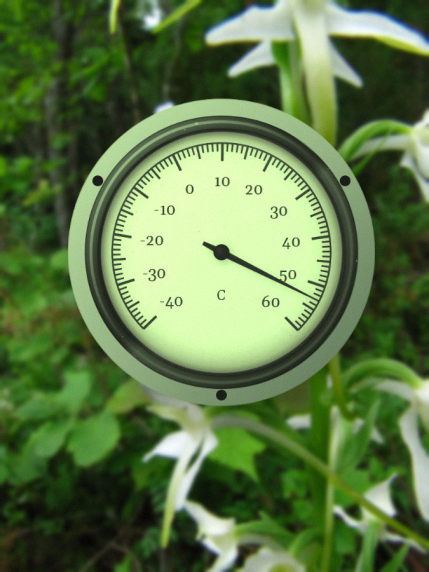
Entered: 53; °C
